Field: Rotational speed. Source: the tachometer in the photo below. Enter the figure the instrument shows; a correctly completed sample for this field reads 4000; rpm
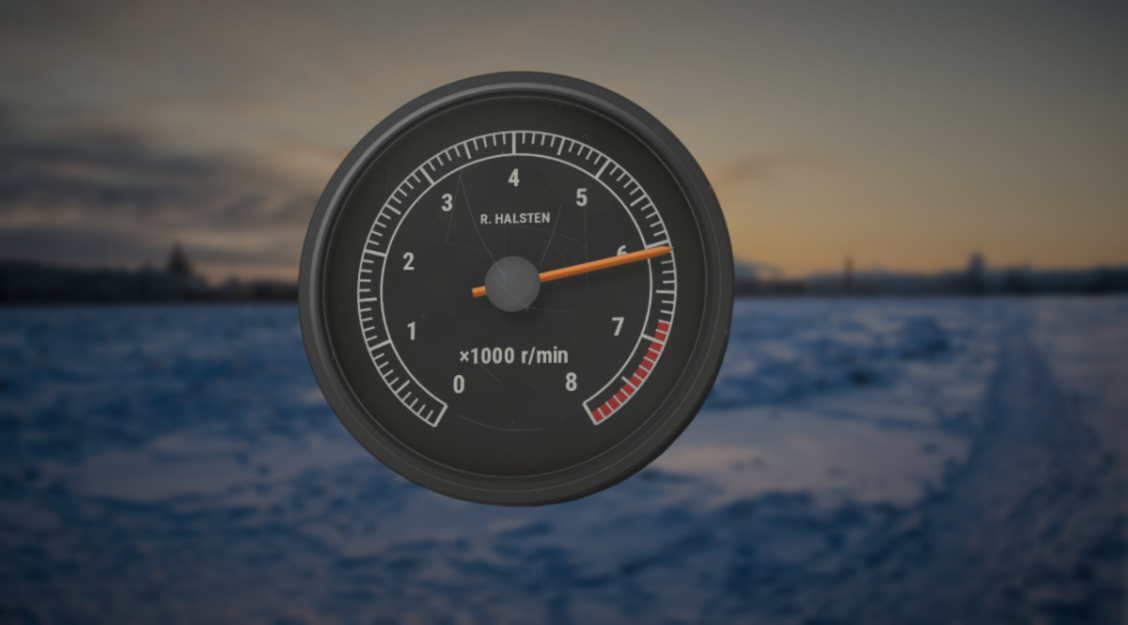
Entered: 6100; rpm
